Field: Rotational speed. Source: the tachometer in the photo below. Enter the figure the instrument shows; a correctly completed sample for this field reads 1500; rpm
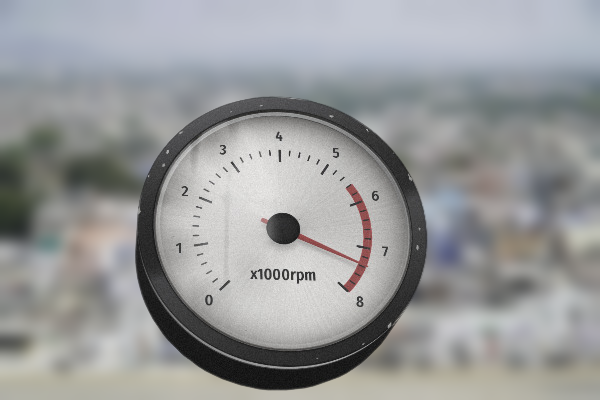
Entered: 7400; rpm
